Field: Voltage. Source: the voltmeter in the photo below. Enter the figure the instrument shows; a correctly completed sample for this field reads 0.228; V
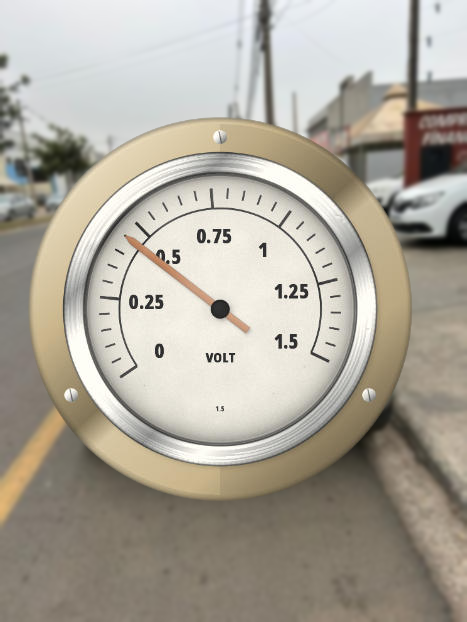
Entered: 0.45; V
